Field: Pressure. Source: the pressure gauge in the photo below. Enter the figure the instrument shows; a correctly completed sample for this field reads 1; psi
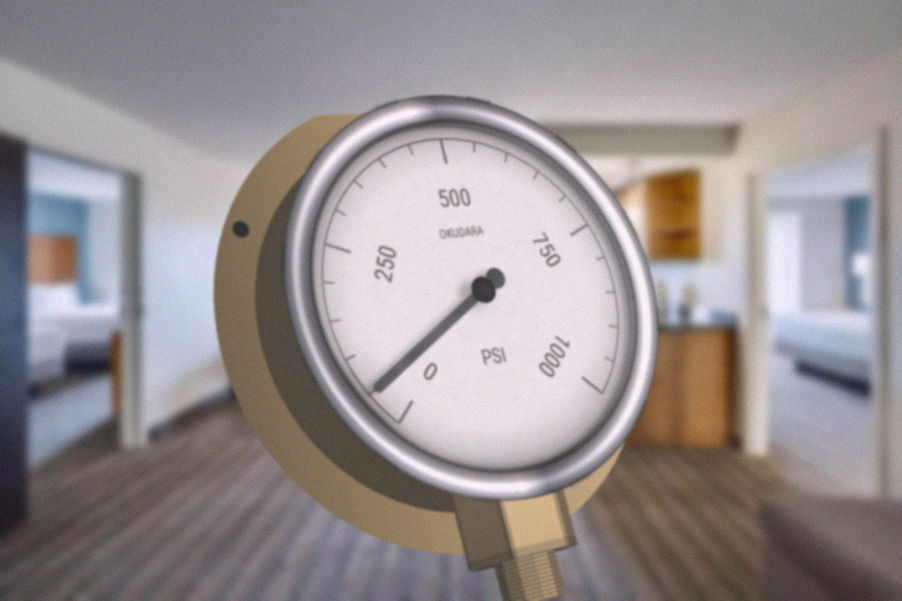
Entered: 50; psi
